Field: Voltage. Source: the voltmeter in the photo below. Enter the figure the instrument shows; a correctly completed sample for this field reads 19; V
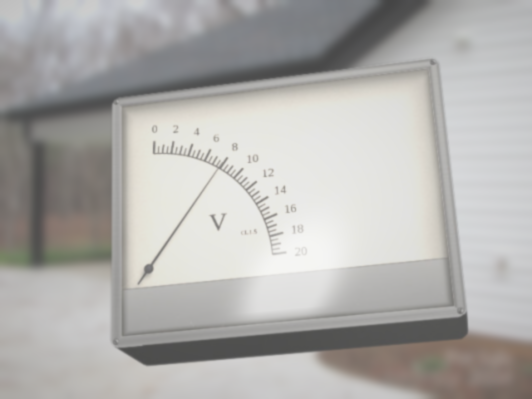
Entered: 8; V
